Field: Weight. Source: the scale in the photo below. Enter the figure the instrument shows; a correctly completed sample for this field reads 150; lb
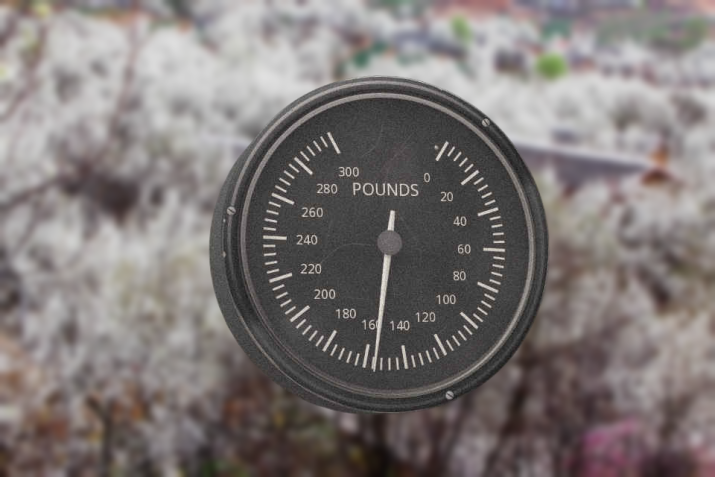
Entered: 156; lb
